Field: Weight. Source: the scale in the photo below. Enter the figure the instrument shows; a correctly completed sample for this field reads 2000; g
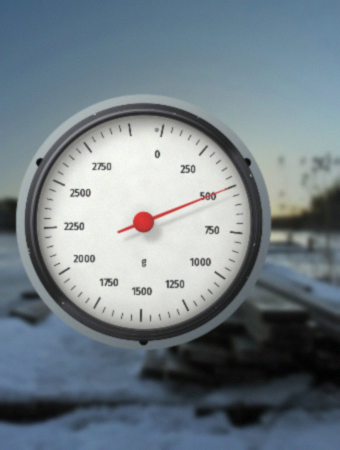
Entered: 500; g
